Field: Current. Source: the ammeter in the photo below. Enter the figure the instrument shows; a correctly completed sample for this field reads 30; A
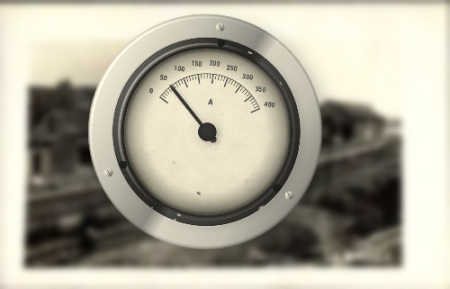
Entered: 50; A
